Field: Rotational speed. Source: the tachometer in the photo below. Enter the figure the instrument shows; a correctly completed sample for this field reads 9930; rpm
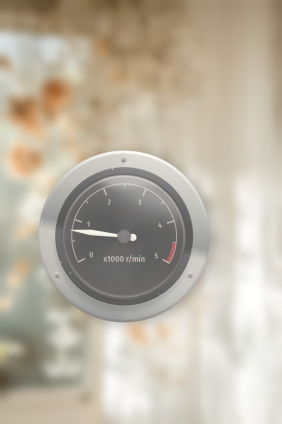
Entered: 750; rpm
